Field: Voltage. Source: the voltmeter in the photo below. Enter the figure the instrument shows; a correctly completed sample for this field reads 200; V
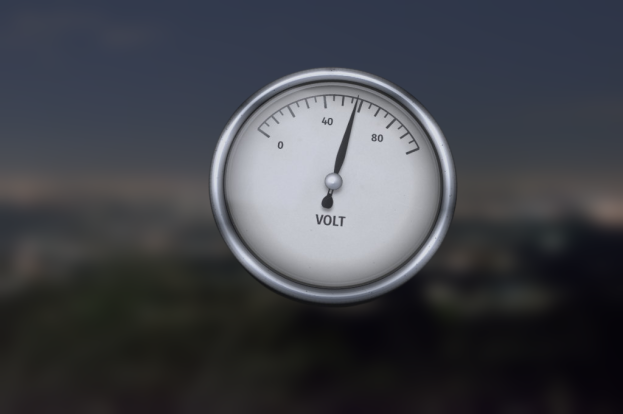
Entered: 57.5; V
